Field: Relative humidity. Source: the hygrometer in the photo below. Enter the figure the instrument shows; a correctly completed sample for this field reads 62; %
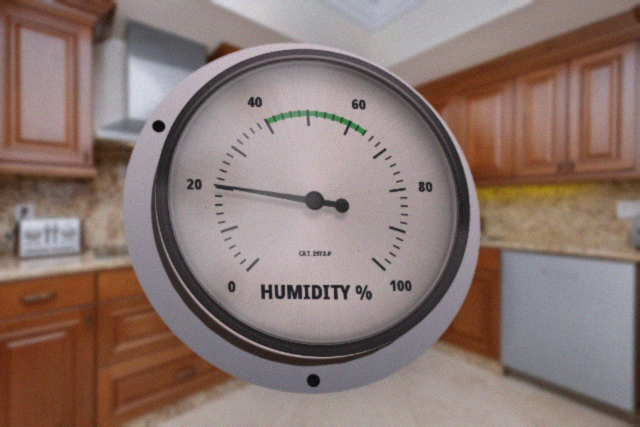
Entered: 20; %
